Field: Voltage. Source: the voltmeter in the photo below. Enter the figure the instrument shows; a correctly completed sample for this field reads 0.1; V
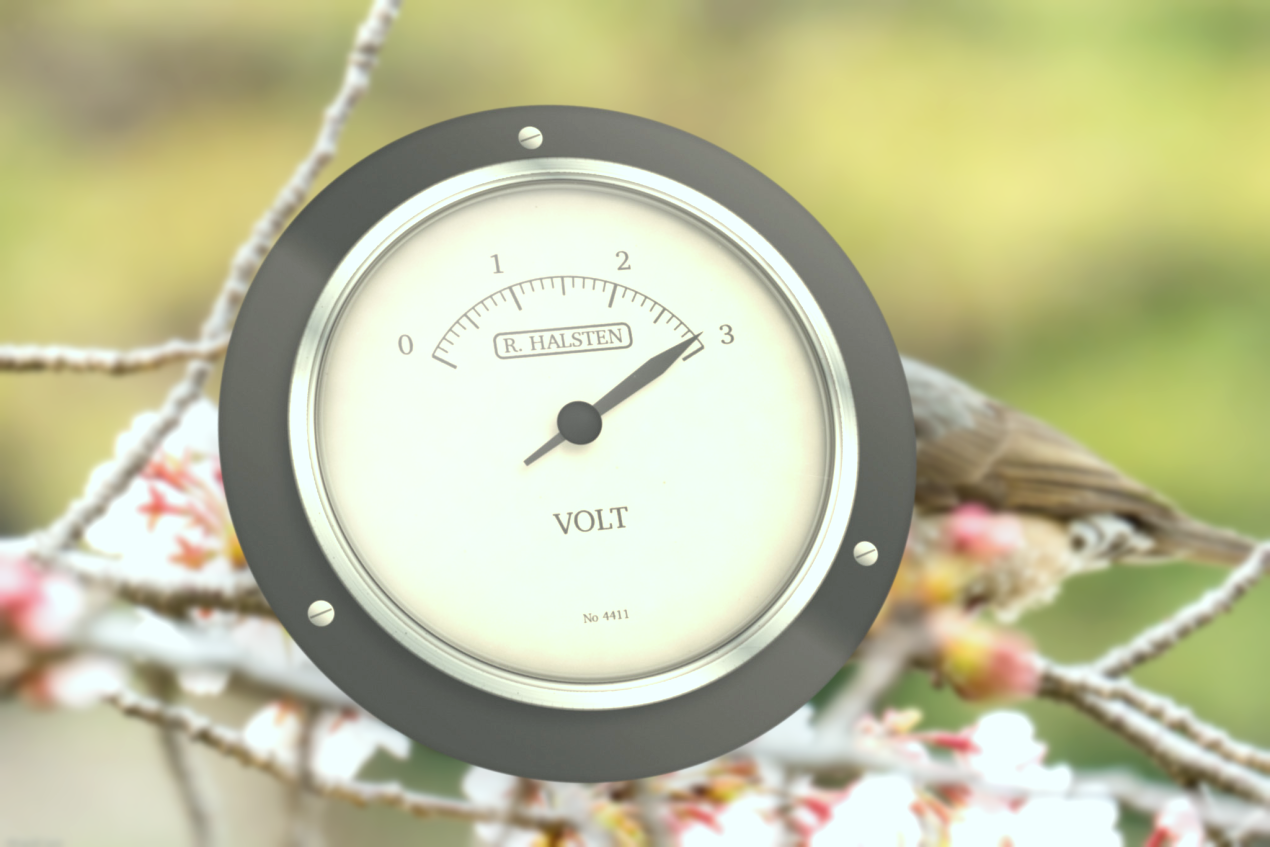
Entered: 2.9; V
